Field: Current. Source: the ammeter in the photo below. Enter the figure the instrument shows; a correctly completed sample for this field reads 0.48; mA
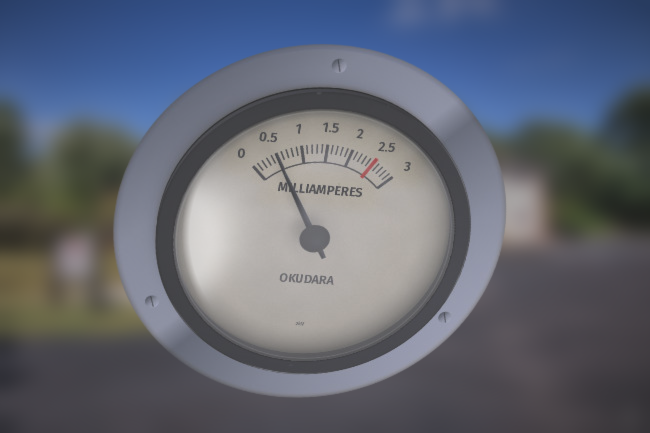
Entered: 0.5; mA
